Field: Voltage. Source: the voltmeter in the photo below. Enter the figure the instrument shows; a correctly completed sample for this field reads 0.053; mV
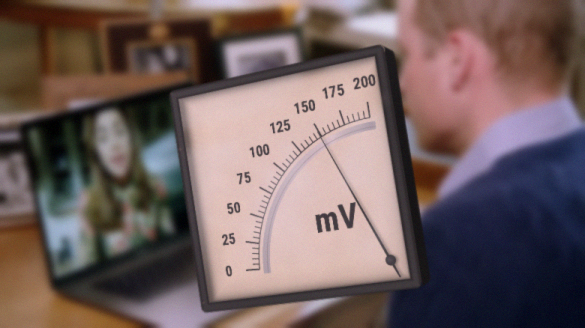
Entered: 150; mV
